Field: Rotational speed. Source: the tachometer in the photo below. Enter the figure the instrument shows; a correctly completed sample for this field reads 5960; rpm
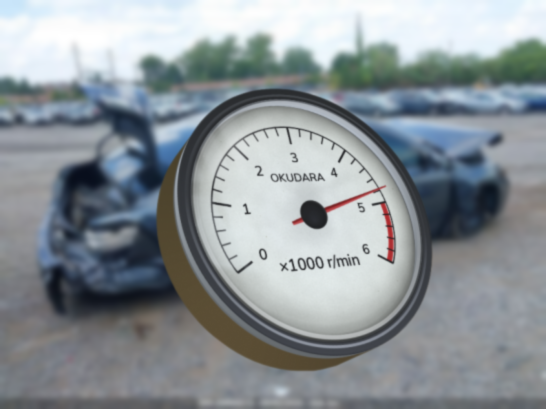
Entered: 4800; rpm
